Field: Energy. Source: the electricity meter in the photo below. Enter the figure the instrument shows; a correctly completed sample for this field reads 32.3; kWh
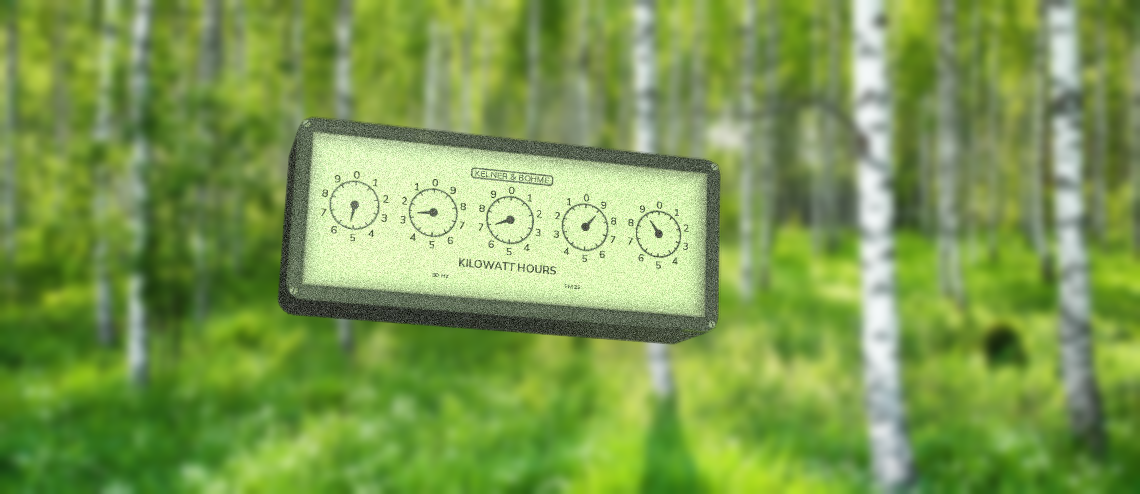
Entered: 52689; kWh
